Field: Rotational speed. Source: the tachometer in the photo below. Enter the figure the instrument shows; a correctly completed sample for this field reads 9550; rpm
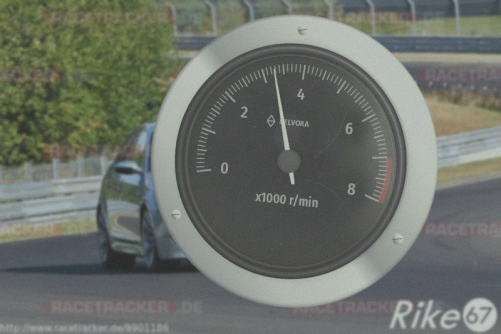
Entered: 3300; rpm
